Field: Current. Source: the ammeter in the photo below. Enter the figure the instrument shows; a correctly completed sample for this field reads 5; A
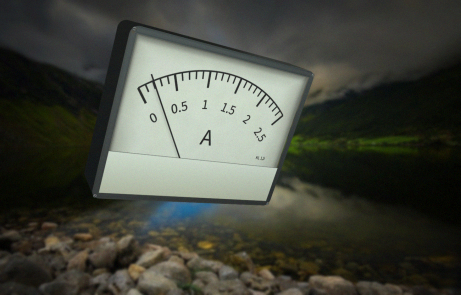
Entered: 0.2; A
